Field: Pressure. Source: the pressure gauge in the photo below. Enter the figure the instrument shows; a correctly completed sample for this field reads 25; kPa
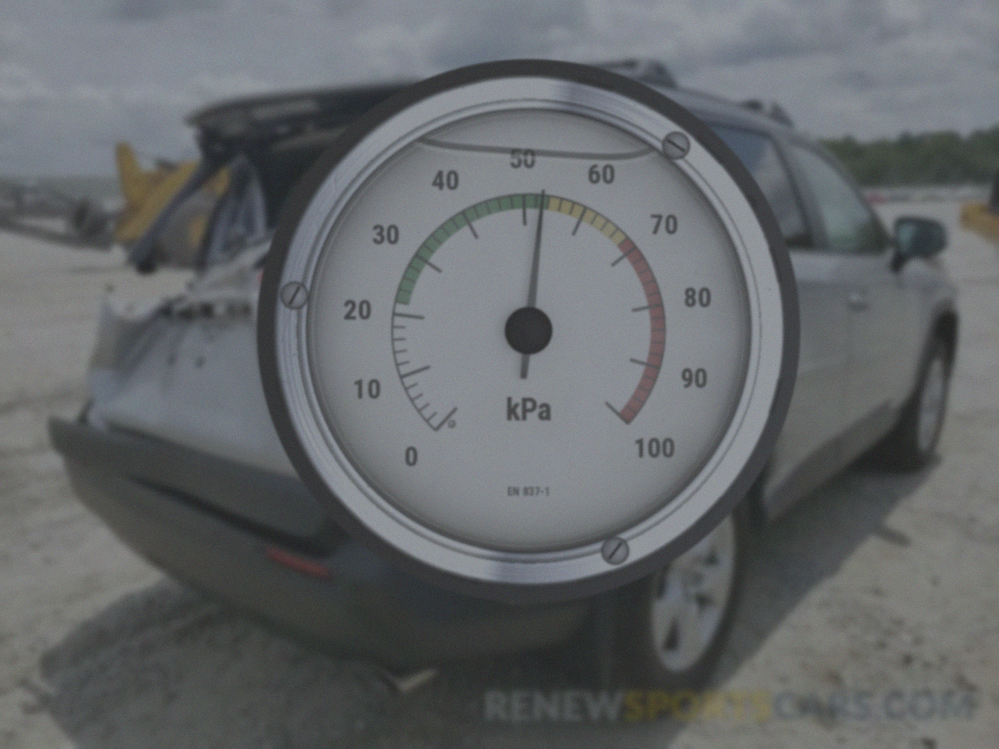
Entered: 53; kPa
